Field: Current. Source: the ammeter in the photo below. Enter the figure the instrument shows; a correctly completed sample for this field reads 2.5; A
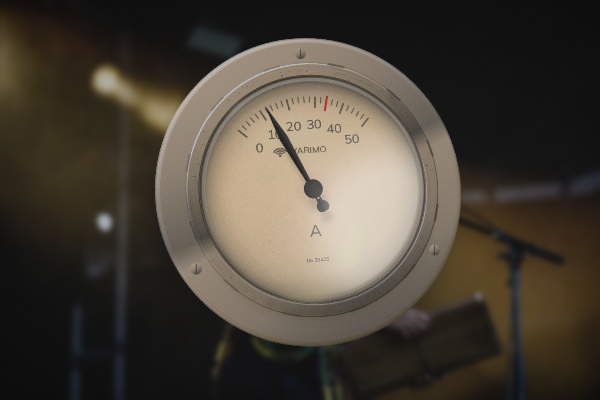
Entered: 12; A
